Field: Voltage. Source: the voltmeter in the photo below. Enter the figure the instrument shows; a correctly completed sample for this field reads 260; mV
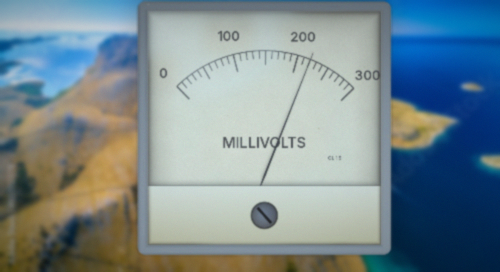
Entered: 220; mV
